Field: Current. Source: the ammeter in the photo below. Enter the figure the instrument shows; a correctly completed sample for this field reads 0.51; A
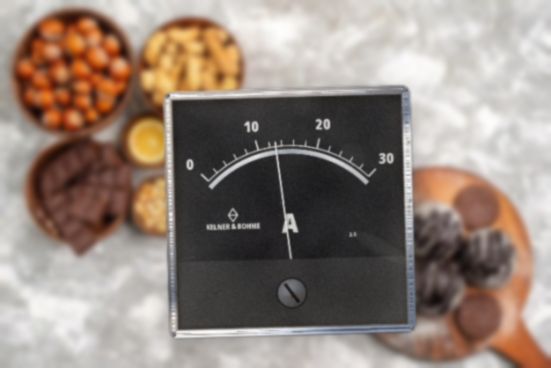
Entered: 13; A
